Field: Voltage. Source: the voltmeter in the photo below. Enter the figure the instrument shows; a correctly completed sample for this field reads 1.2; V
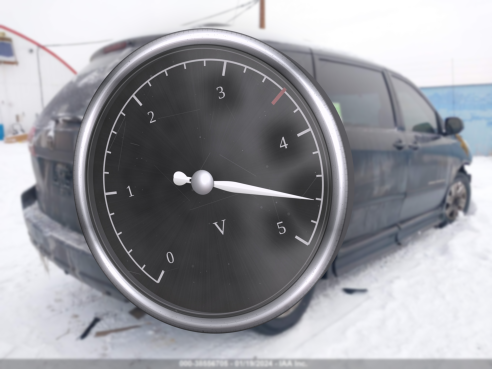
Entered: 4.6; V
